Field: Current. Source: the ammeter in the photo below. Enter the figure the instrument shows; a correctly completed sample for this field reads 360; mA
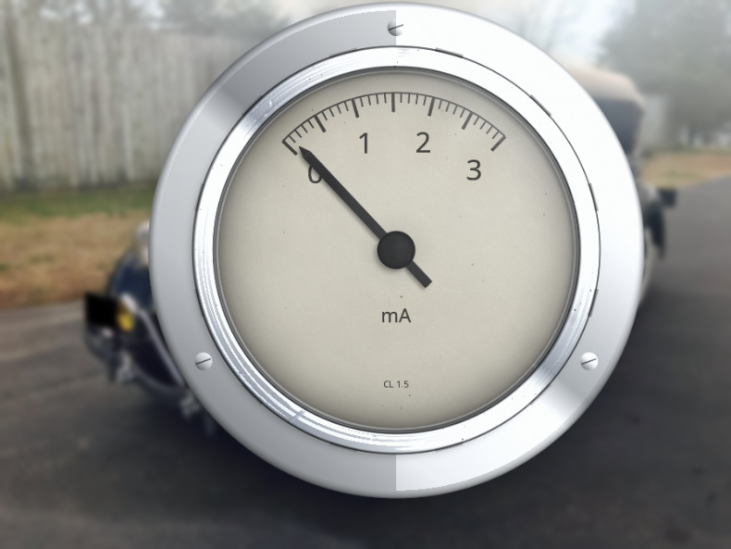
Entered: 0.1; mA
